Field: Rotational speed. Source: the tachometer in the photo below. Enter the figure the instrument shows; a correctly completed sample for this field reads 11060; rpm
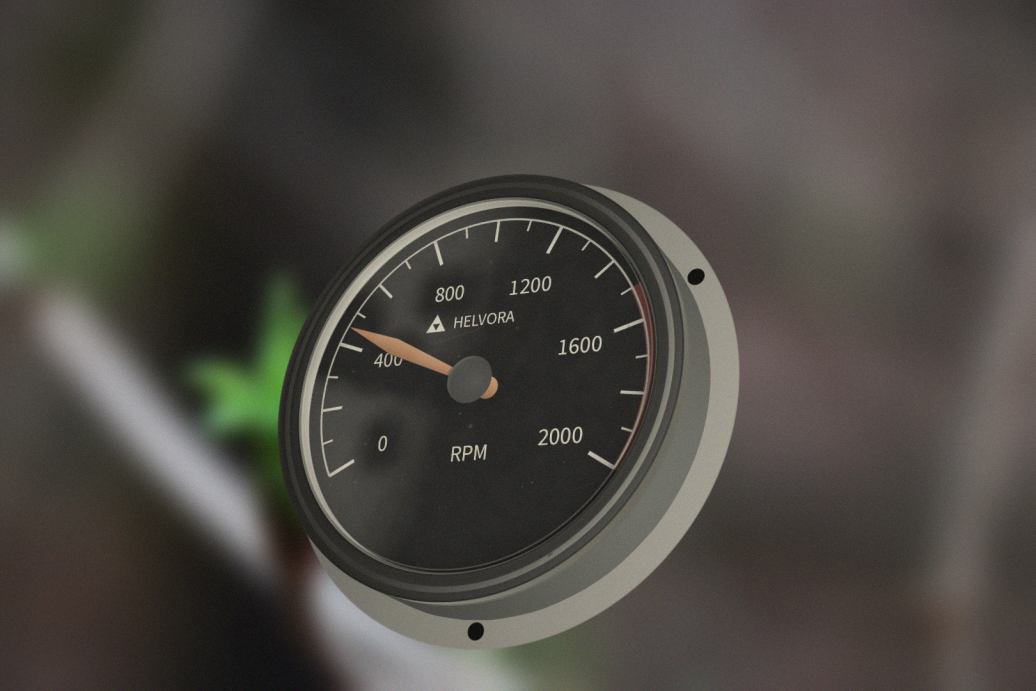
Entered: 450; rpm
